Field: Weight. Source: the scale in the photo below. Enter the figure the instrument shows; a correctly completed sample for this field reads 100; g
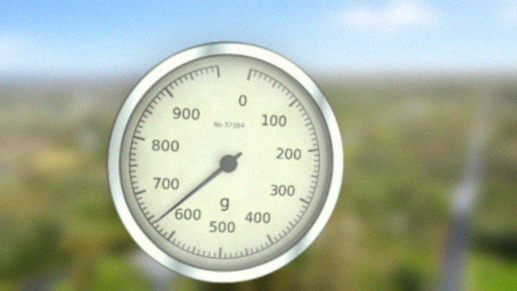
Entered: 640; g
